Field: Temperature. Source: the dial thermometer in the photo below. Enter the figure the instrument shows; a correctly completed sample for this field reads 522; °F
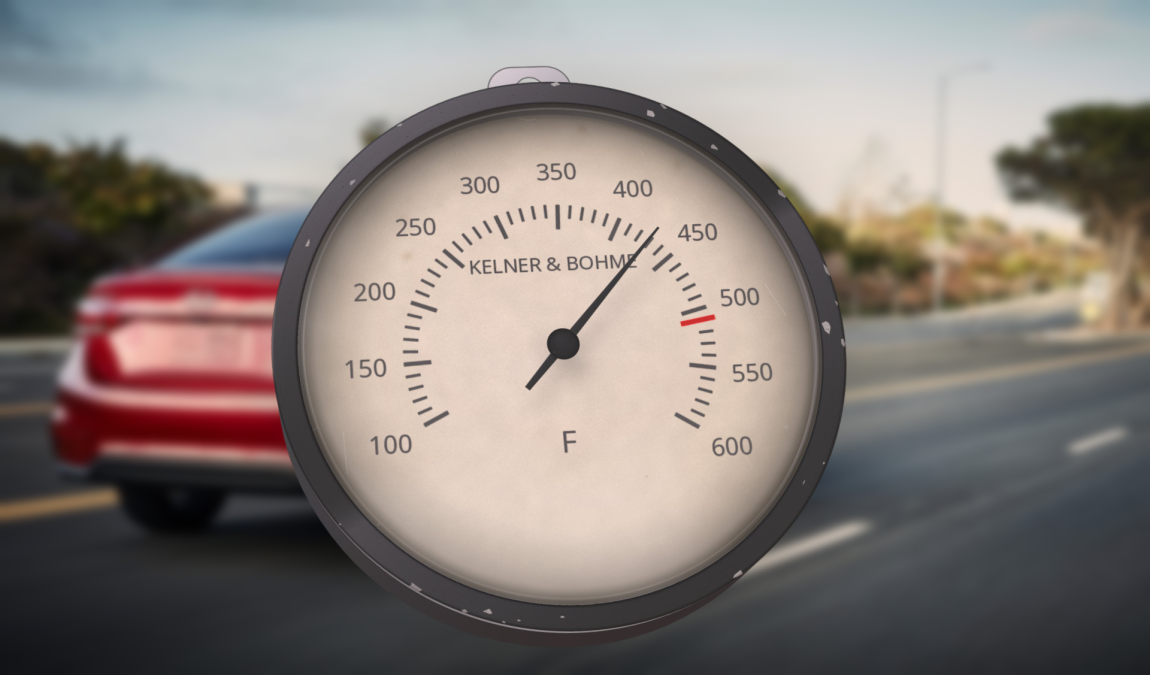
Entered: 430; °F
